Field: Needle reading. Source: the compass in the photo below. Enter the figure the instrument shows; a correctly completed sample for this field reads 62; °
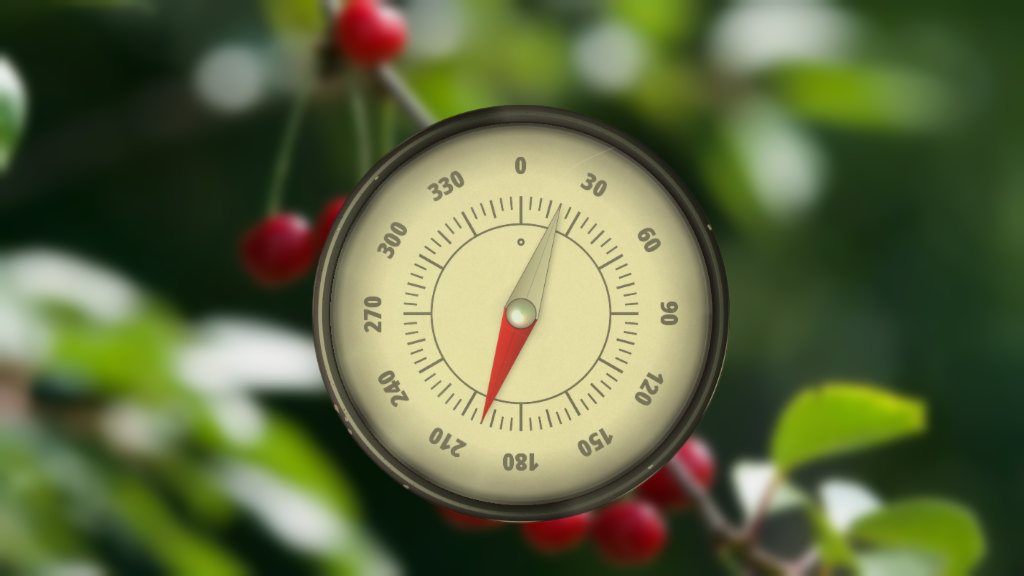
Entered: 200; °
